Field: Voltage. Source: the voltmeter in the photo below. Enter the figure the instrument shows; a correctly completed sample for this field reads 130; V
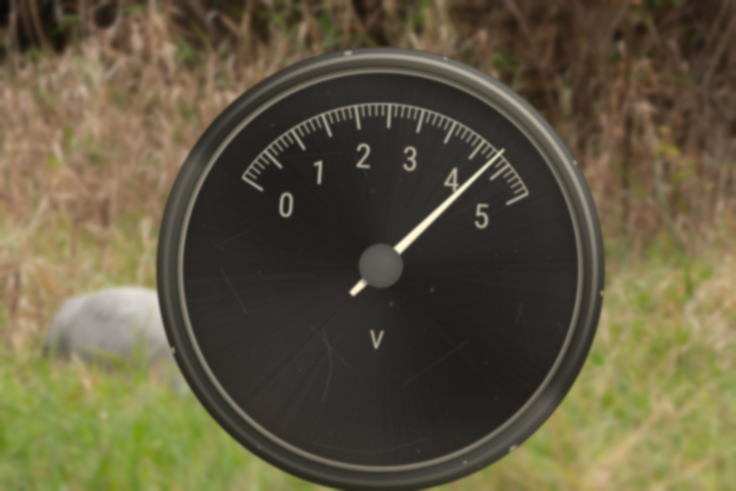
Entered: 4.3; V
